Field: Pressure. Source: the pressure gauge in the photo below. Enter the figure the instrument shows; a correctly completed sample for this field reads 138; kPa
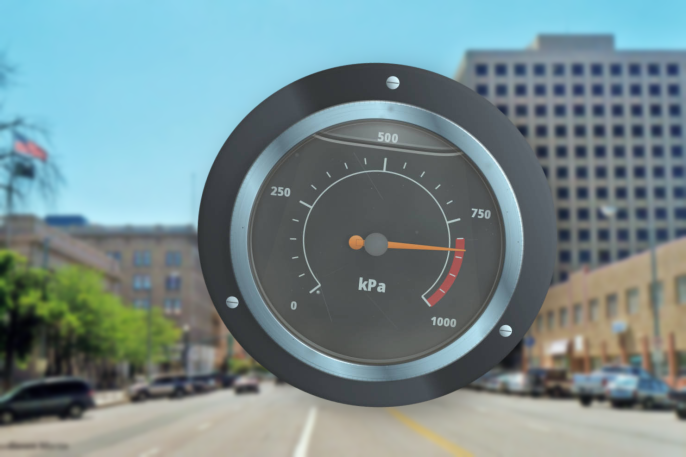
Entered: 825; kPa
